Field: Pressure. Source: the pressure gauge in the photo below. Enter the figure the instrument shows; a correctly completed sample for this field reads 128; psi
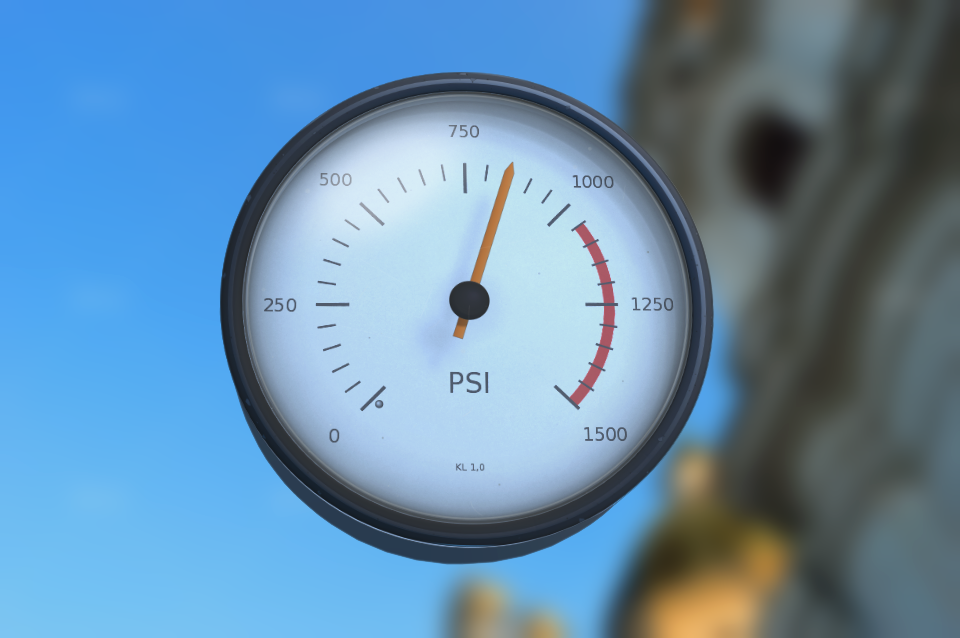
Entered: 850; psi
